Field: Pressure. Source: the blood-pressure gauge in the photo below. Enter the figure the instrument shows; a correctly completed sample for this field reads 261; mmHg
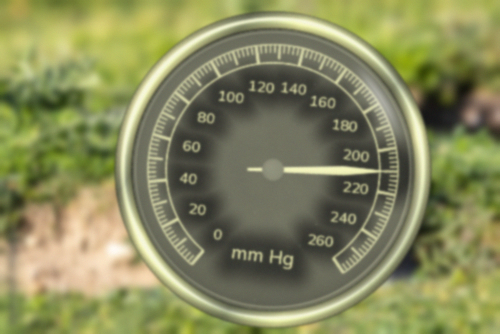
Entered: 210; mmHg
